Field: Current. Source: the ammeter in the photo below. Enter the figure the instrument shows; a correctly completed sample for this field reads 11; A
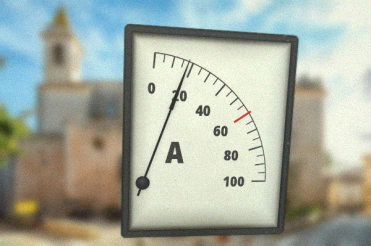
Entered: 17.5; A
